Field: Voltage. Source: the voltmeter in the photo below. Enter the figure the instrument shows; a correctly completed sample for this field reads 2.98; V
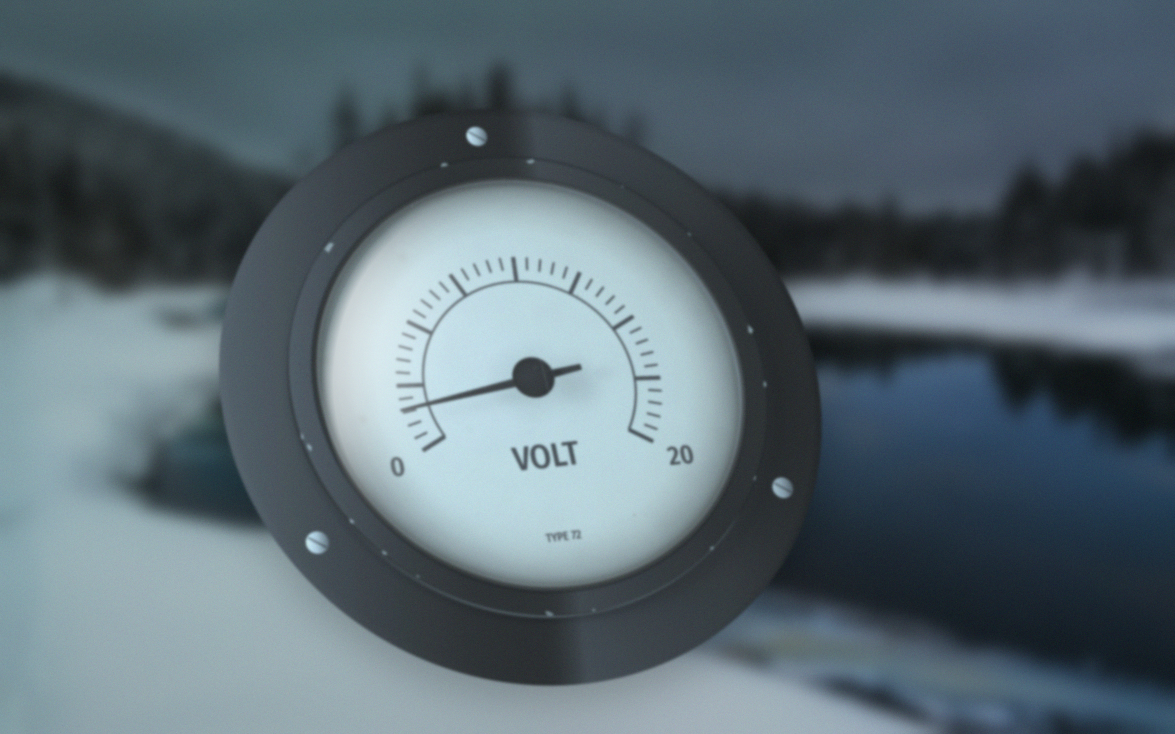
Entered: 1.5; V
